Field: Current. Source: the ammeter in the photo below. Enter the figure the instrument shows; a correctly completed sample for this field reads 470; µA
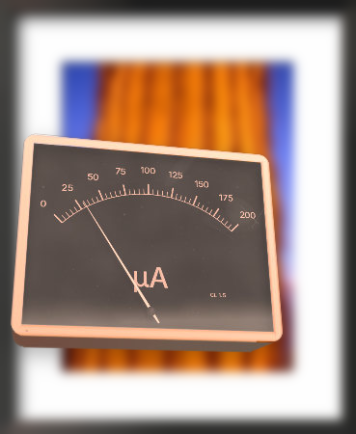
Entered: 30; µA
